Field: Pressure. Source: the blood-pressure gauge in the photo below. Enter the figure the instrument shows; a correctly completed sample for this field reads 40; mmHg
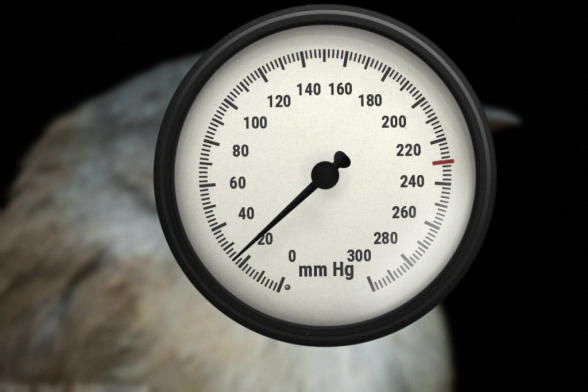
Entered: 24; mmHg
